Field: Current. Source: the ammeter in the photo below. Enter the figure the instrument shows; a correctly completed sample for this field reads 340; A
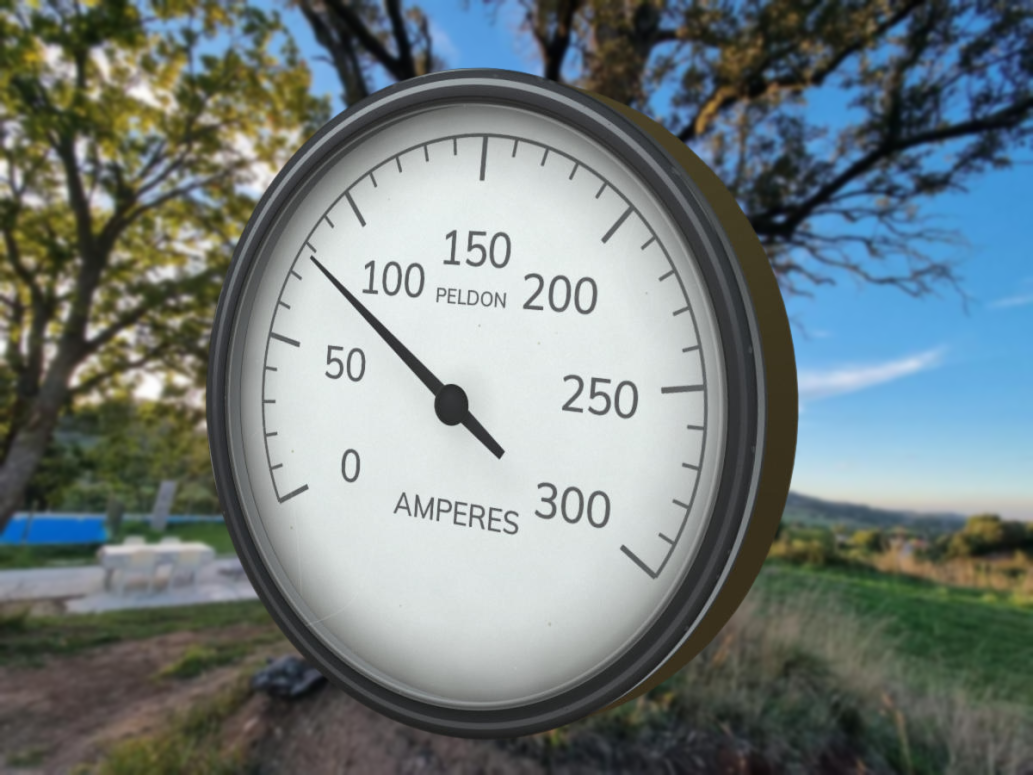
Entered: 80; A
